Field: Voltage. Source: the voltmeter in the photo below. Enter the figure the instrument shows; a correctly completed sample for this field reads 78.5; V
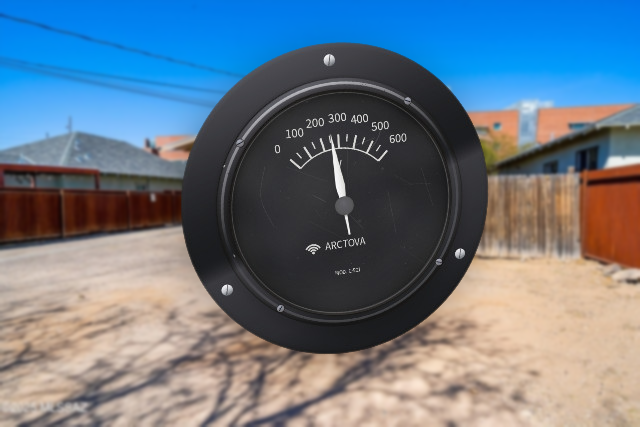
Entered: 250; V
